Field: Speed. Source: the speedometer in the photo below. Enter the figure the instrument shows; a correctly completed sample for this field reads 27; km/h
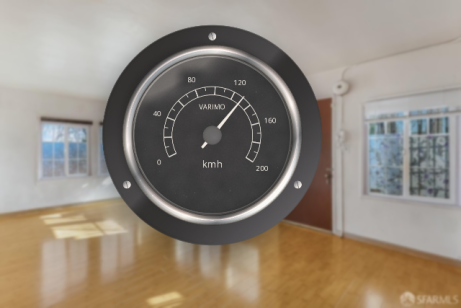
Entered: 130; km/h
